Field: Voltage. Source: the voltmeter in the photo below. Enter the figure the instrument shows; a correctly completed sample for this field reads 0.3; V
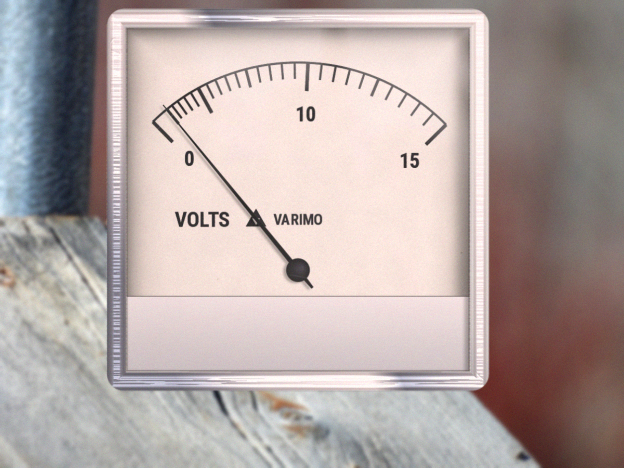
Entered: 2.5; V
